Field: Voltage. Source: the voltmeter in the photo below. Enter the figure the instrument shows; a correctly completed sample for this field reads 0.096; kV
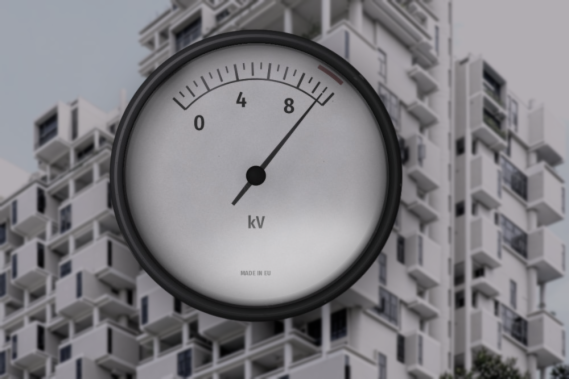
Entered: 9.5; kV
